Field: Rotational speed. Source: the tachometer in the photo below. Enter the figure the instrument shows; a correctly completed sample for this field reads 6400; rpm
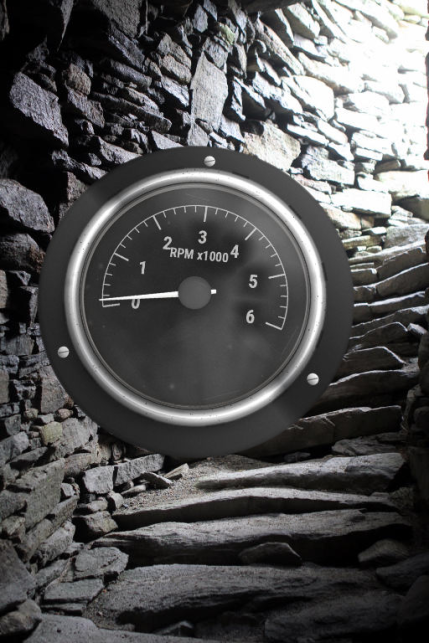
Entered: 100; rpm
